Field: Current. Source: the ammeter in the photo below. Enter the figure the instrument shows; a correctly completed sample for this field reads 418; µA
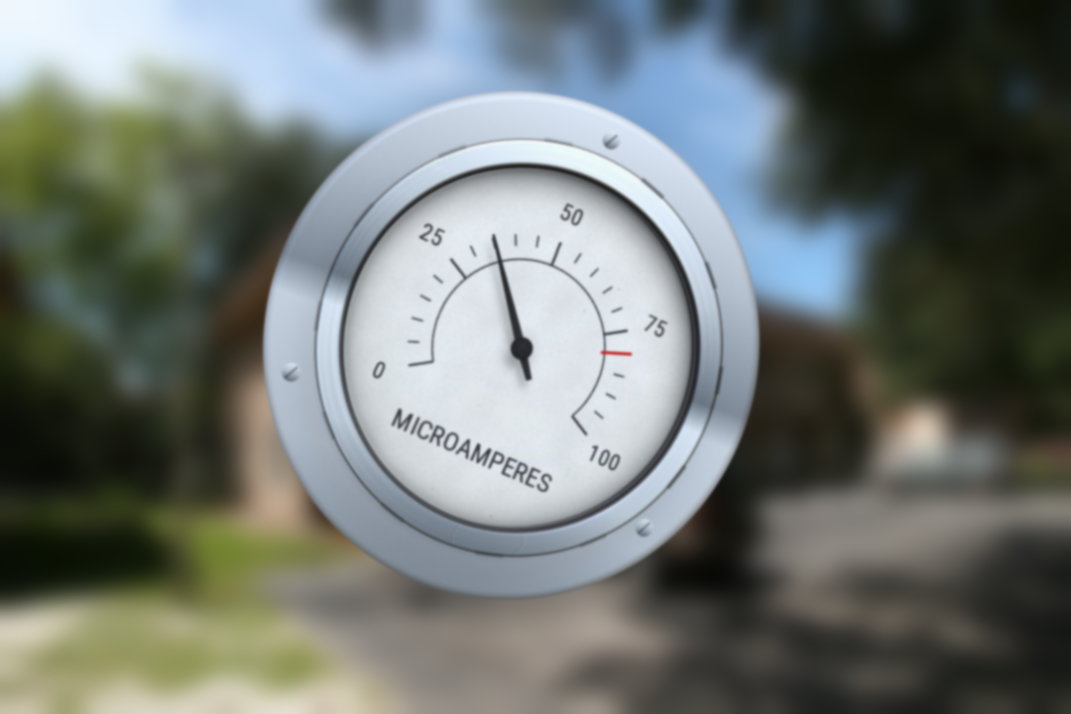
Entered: 35; µA
